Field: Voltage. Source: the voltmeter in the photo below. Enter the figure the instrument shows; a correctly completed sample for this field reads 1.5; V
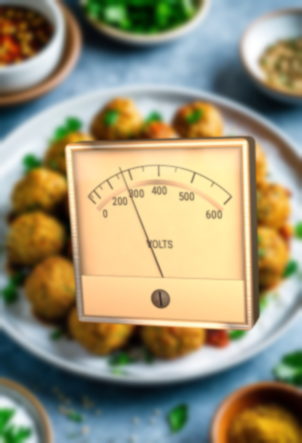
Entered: 275; V
